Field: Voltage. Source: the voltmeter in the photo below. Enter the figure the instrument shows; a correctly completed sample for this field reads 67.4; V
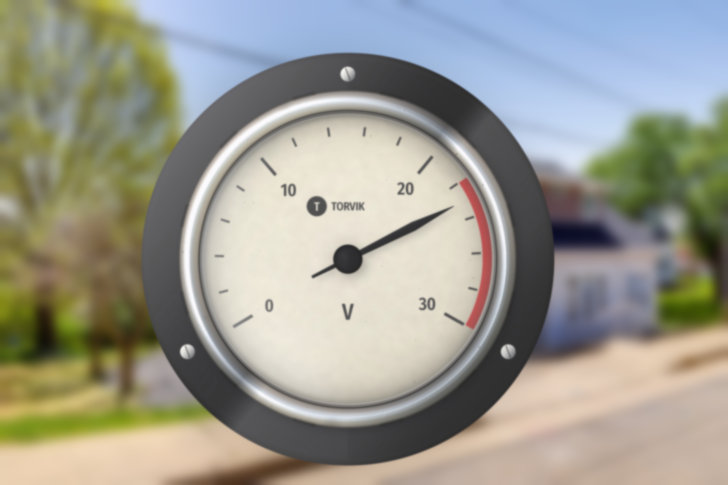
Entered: 23; V
